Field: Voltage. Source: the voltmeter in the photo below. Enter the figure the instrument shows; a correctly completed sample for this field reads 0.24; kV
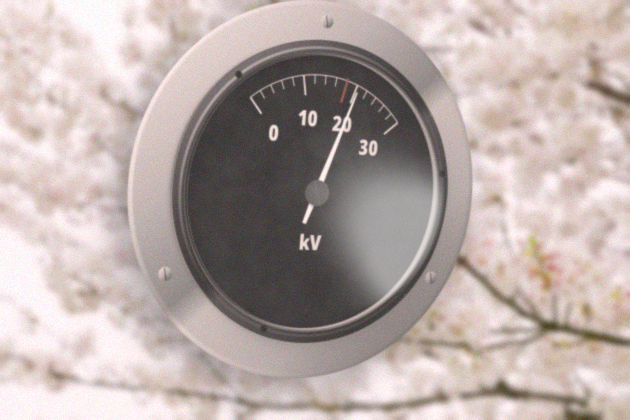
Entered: 20; kV
